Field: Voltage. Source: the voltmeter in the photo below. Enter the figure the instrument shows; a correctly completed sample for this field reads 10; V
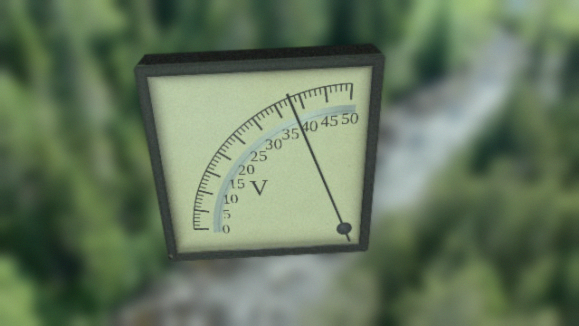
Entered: 38; V
